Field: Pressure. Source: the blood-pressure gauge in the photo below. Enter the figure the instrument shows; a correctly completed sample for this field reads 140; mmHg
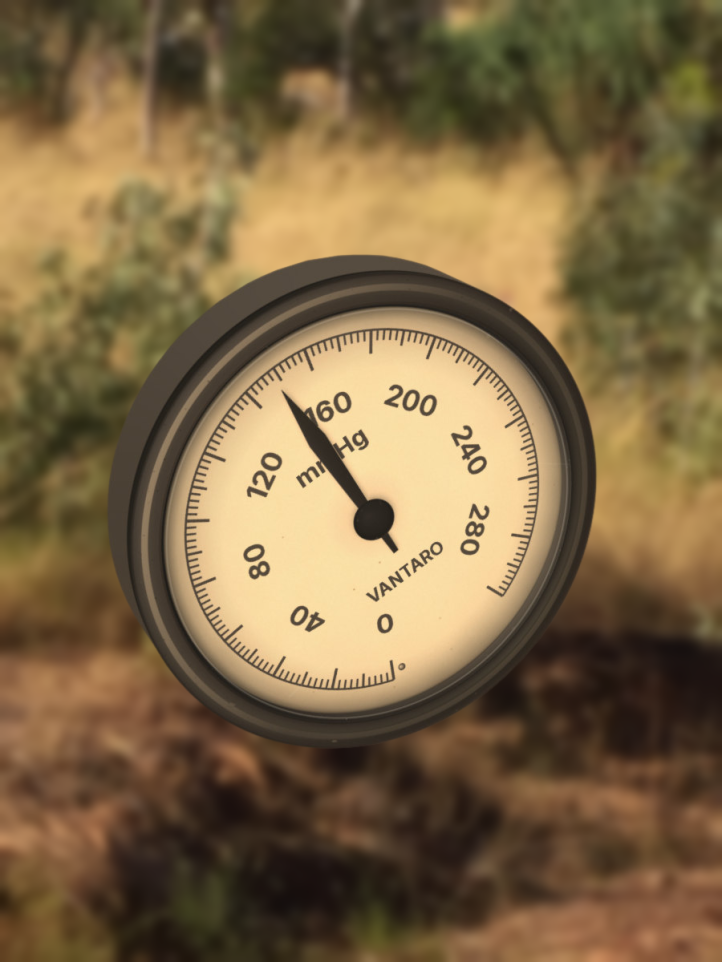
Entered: 148; mmHg
